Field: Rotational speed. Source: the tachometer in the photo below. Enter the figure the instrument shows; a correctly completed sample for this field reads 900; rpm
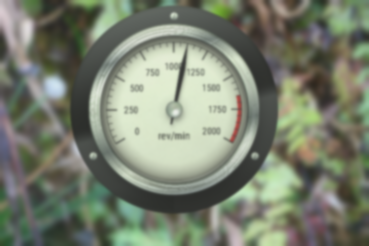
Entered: 1100; rpm
